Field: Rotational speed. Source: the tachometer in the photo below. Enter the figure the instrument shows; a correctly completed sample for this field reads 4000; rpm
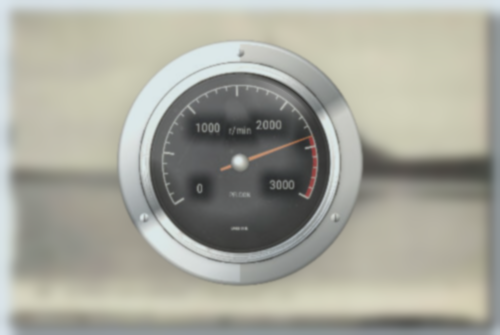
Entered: 2400; rpm
